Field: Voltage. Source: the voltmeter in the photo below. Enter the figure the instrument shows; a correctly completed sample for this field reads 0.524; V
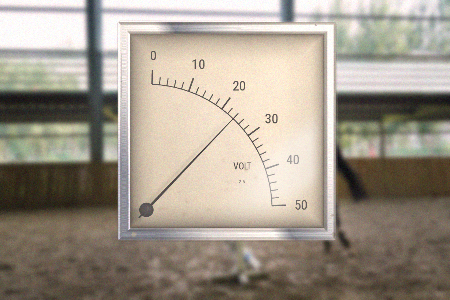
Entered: 24; V
